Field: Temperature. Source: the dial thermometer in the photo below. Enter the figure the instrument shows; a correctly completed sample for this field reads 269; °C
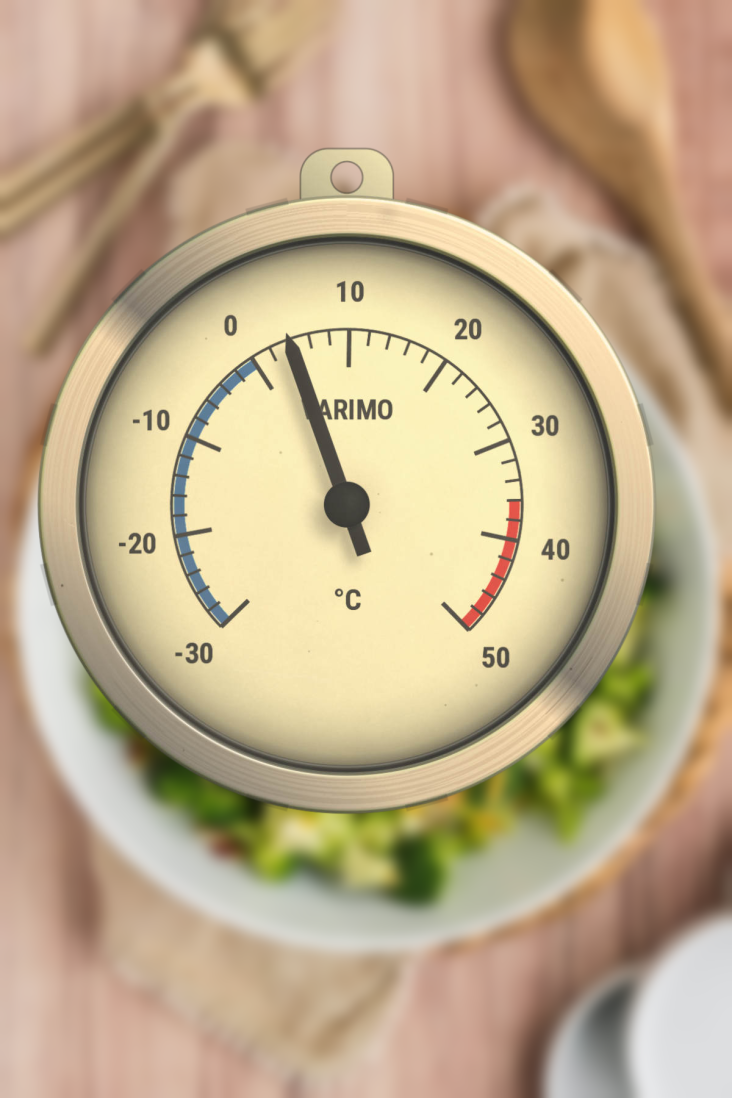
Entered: 4; °C
